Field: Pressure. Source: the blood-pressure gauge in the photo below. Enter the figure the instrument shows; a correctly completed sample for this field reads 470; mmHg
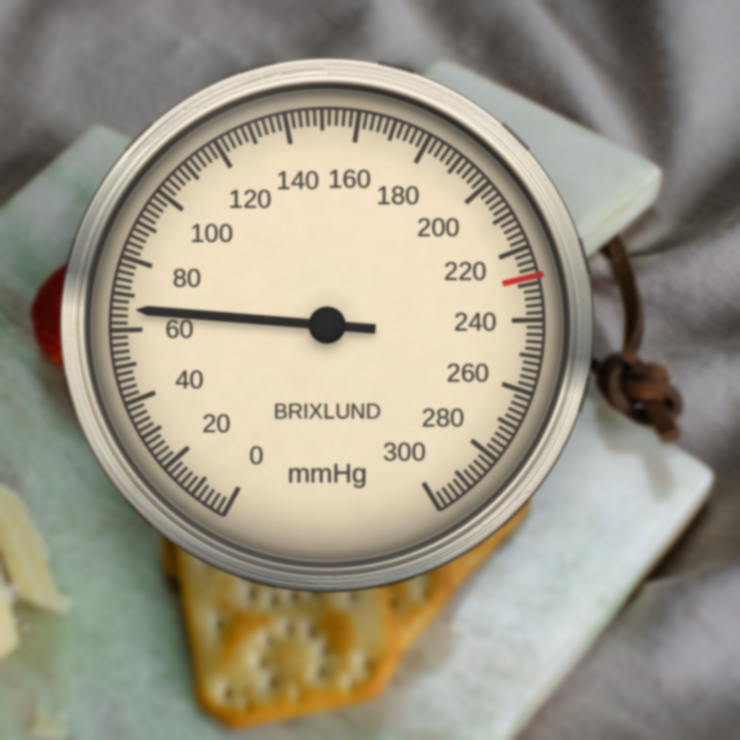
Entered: 66; mmHg
